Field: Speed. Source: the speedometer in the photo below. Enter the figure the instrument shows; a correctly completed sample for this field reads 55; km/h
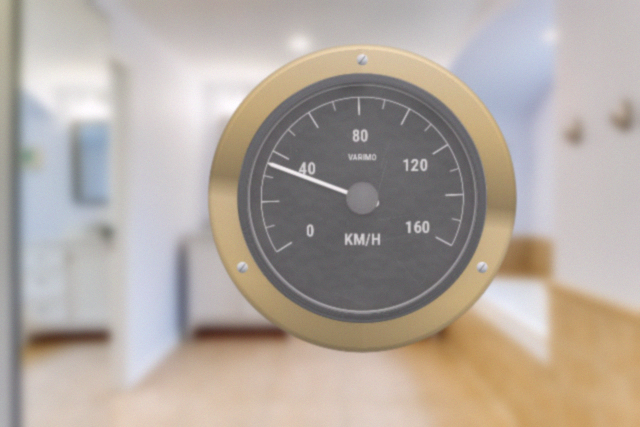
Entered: 35; km/h
